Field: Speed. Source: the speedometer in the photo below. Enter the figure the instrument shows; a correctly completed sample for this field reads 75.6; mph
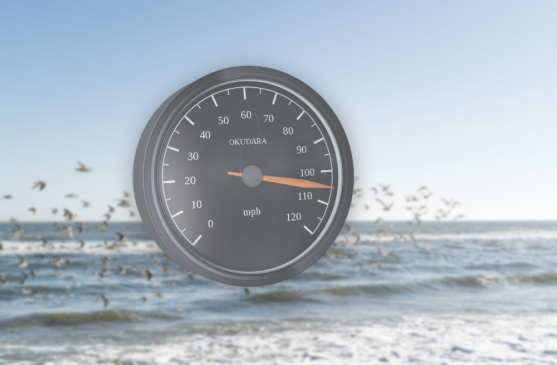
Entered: 105; mph
